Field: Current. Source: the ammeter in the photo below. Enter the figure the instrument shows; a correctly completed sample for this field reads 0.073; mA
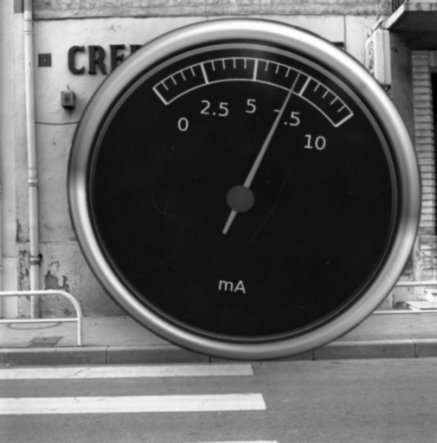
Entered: 7; mA
